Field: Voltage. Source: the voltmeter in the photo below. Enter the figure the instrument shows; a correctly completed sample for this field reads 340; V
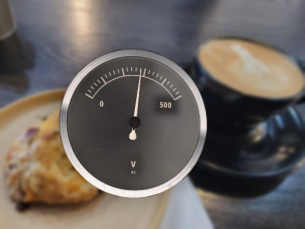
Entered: 280; V
